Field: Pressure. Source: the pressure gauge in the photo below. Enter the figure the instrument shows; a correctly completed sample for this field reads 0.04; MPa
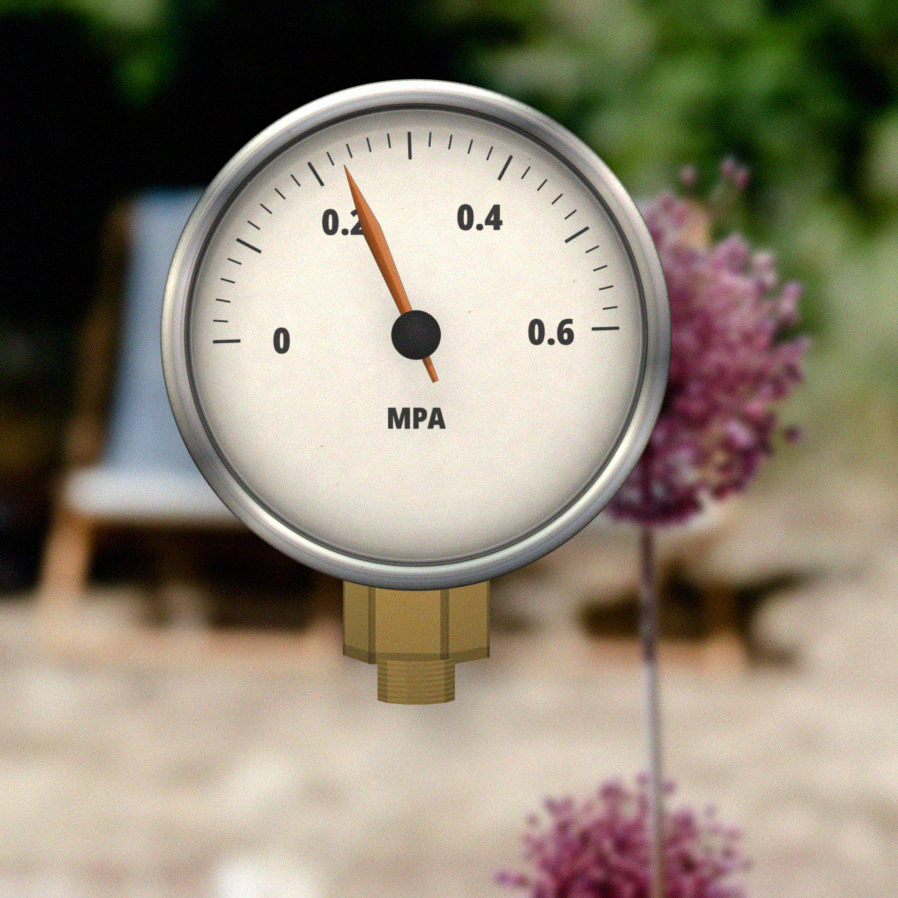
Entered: 0.23; MPa
